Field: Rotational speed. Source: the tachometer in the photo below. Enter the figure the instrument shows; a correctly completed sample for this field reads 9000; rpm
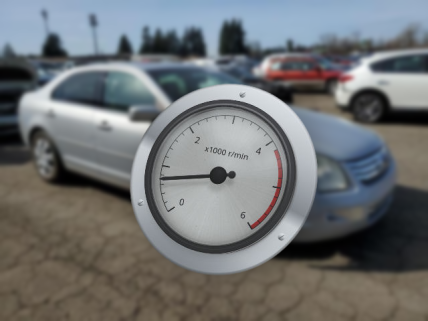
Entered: 700; rpm
